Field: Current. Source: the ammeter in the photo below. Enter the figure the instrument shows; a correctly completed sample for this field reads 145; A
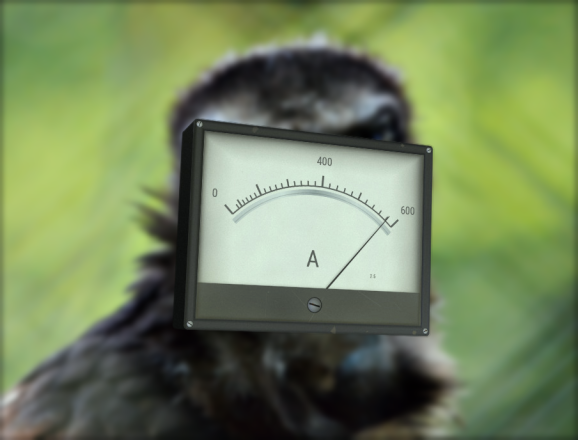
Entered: 580; A
